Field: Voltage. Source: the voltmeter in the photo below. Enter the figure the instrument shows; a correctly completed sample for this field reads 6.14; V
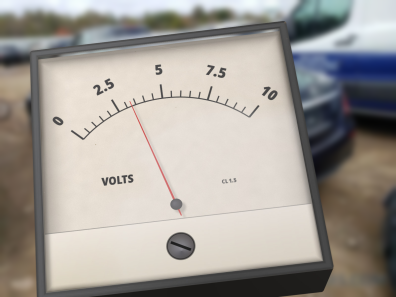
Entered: 3.25; V
